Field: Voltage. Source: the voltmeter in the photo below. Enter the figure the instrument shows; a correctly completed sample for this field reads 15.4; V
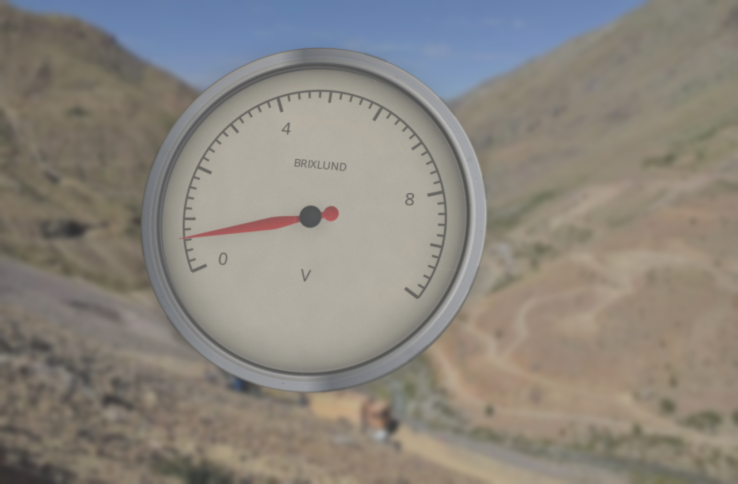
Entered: 0.6; V
